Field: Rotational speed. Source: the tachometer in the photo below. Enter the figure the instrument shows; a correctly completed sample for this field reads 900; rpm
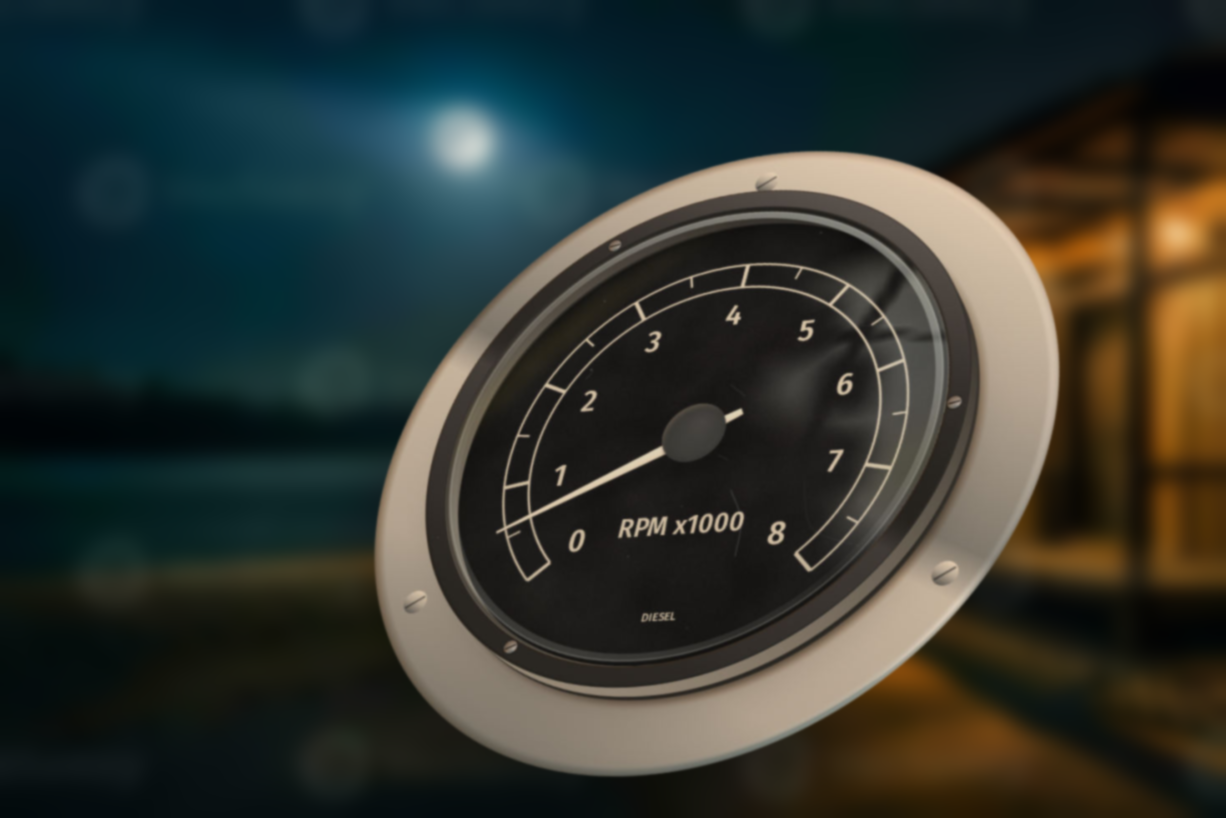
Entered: 500; rpm
